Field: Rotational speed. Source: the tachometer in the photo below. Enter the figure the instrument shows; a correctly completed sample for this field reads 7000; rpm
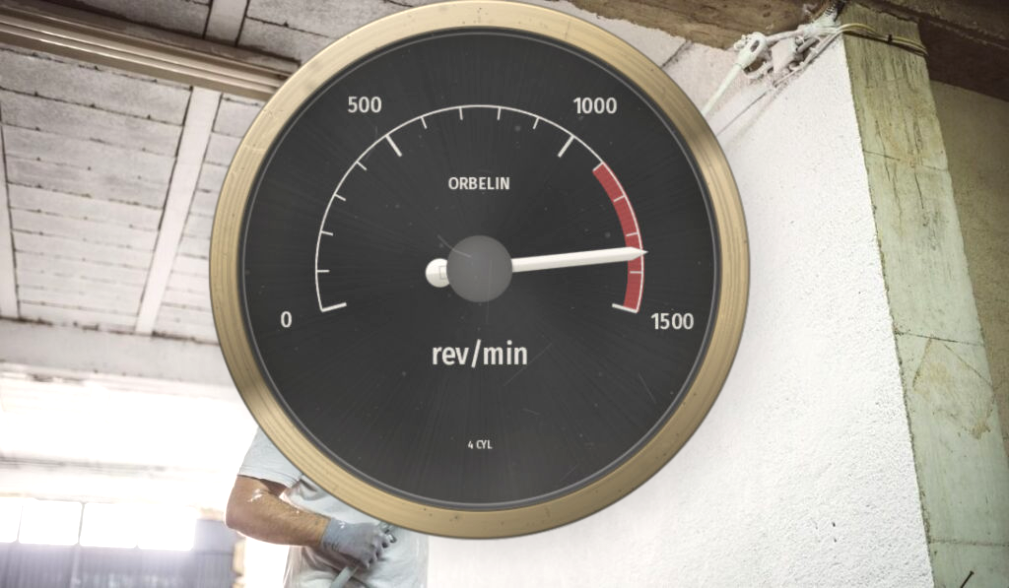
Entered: 1350; rpm
